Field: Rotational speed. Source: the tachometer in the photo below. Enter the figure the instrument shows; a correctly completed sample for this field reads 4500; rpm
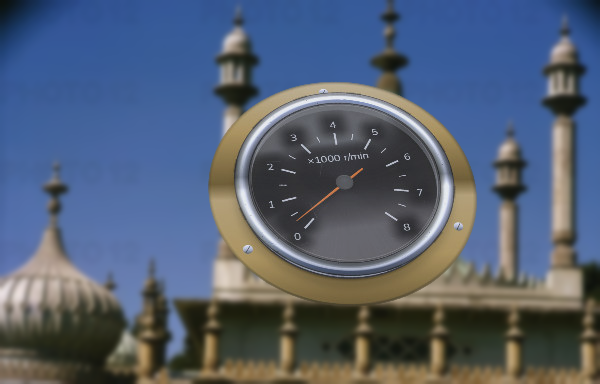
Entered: 250; rpm
